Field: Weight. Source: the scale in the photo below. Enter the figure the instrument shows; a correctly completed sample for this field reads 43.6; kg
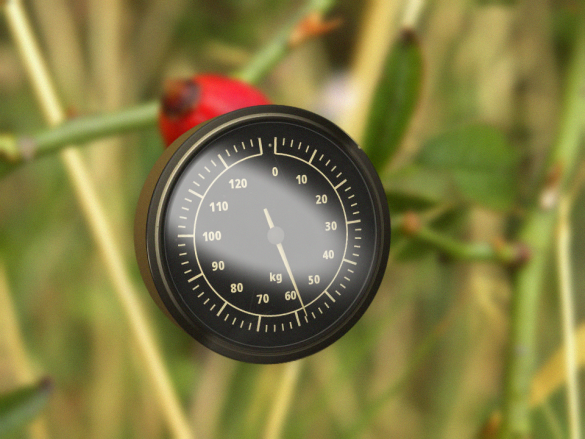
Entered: 58; kg
